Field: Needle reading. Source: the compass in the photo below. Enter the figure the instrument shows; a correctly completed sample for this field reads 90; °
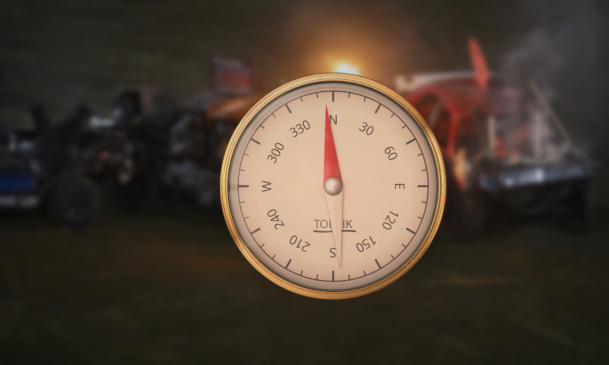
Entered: 355; °
